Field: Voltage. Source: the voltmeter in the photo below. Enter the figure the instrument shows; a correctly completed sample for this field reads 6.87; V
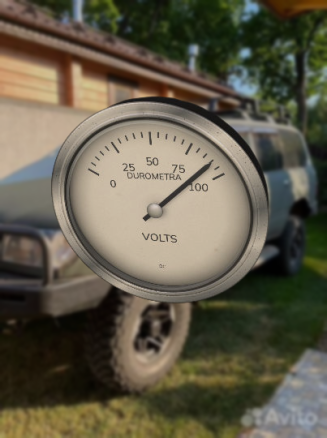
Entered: 90; V
